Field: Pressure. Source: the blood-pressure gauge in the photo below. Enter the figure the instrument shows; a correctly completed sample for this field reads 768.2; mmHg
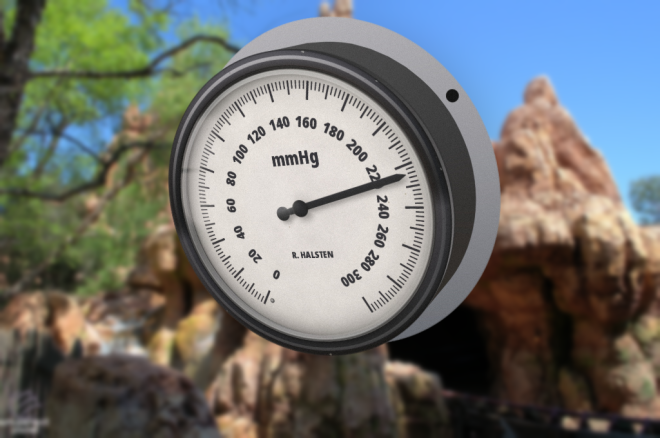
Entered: 224; mmHg
